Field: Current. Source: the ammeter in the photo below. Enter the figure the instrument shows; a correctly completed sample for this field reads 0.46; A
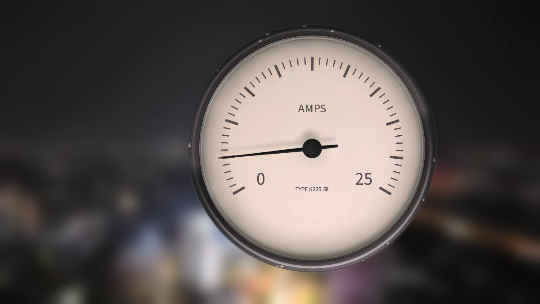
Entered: 2.5; A
